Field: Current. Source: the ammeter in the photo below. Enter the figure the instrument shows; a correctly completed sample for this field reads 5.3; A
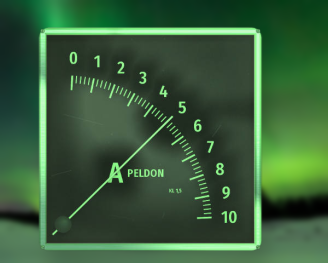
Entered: 5; A
